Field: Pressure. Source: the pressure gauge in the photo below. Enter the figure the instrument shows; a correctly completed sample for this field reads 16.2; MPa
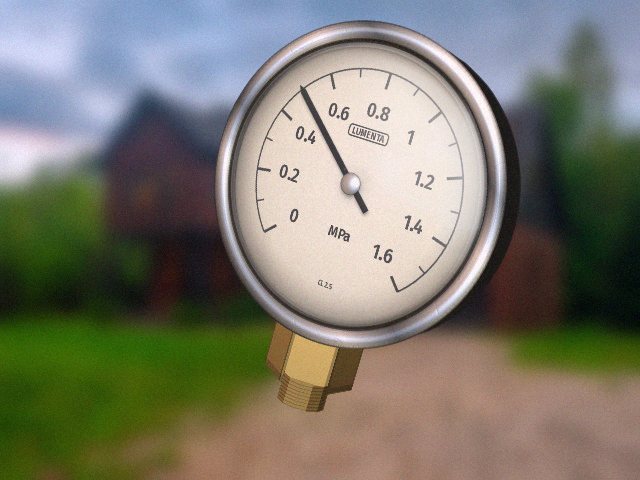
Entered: 0.5; MPa
